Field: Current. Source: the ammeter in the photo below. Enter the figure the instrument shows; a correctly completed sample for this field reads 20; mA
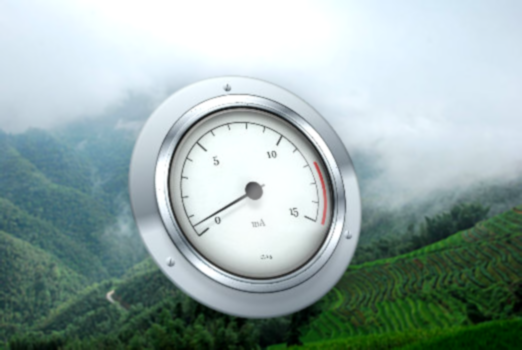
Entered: 0.5; mA
